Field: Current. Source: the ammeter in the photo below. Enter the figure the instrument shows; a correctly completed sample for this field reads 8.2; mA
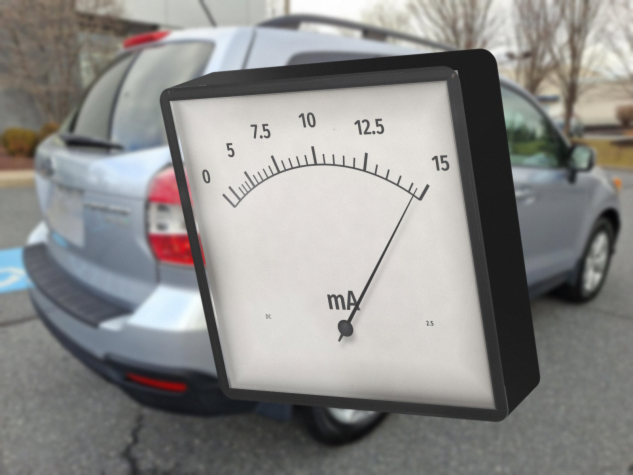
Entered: 14.75; mA
